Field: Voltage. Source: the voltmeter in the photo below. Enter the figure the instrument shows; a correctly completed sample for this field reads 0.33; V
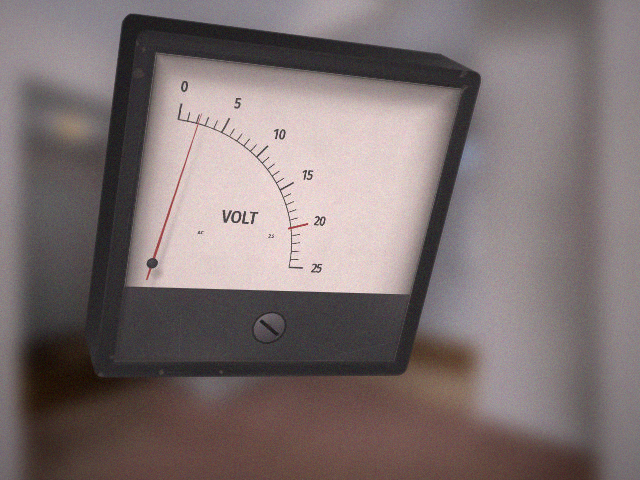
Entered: 2; V
